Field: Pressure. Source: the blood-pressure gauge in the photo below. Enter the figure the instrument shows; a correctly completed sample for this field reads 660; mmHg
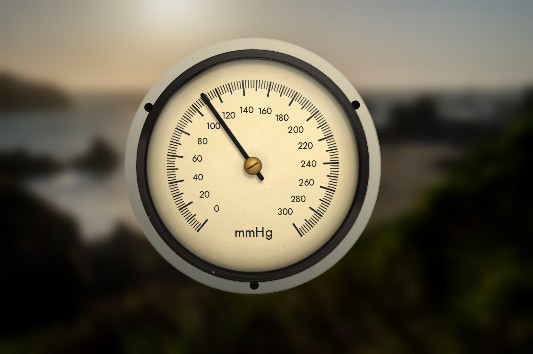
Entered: 110; mmHg
